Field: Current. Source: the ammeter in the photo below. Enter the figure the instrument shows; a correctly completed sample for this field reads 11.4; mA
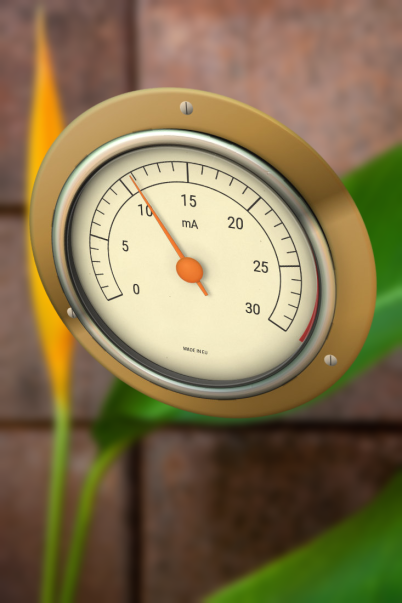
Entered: 11; mA
